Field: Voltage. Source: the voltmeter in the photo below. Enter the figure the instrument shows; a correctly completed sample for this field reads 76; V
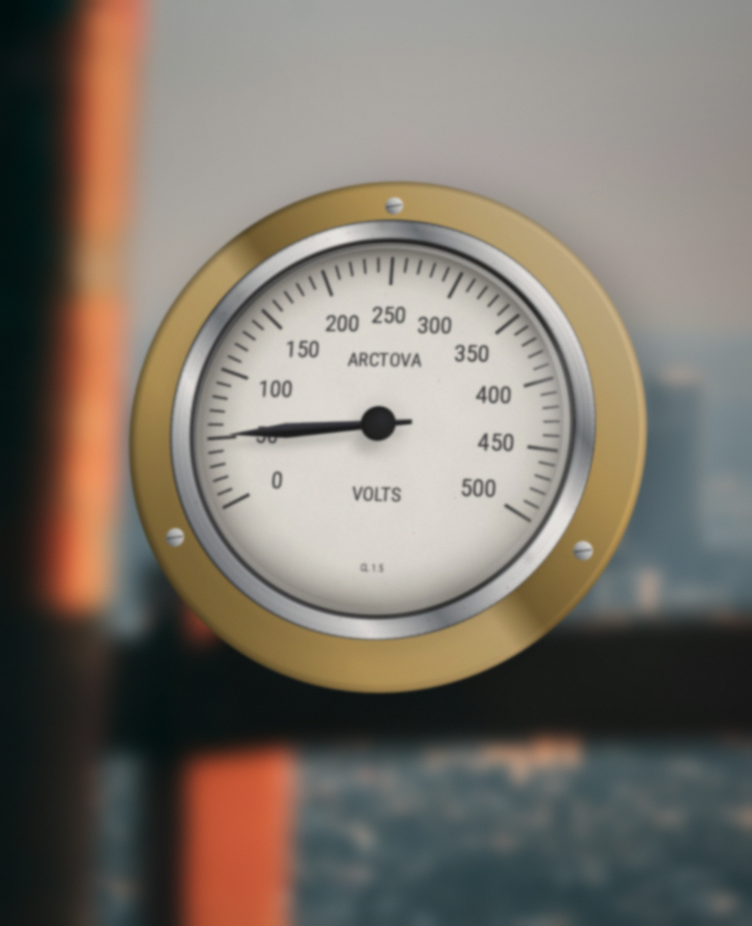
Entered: 50; V
